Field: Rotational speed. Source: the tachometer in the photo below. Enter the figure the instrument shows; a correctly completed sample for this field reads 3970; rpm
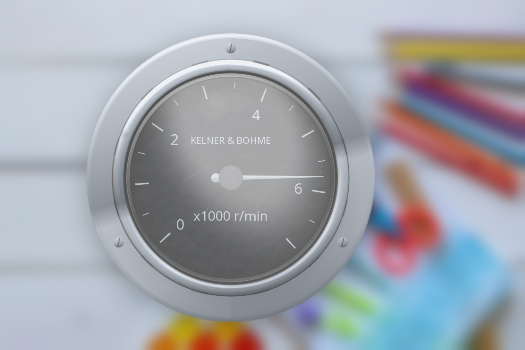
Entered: 5750; rpm
